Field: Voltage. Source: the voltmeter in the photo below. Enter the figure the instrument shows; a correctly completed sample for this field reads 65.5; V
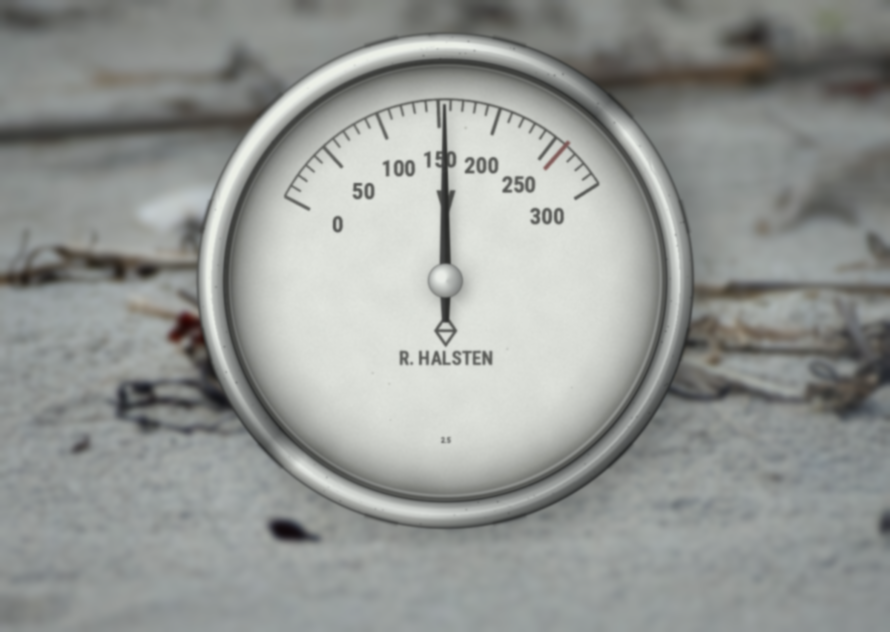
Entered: 155; V
